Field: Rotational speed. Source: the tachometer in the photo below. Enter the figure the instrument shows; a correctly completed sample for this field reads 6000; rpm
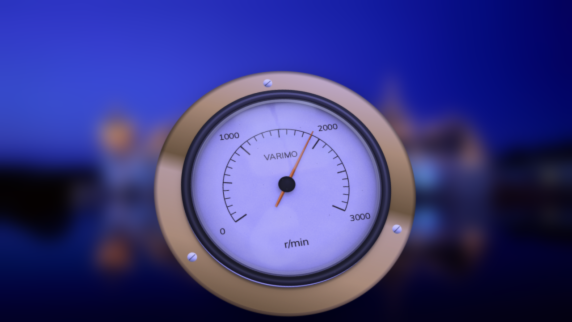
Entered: 1900; rpm
